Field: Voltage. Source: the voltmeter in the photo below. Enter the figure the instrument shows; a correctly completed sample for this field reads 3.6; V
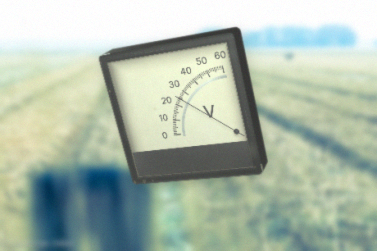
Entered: 25; V
